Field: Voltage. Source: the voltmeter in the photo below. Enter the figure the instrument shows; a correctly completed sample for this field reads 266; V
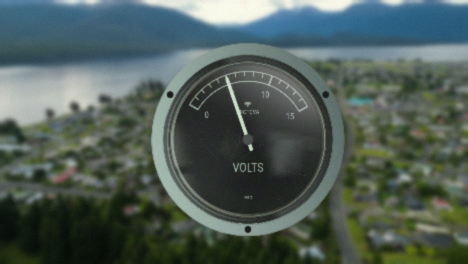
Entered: 5; V
